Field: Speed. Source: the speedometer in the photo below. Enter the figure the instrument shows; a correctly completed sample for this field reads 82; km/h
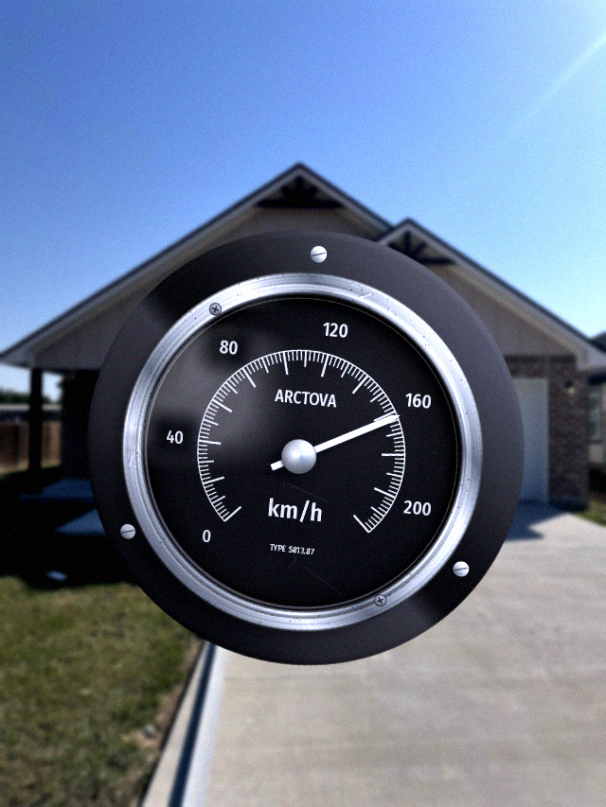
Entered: 162; km/h
